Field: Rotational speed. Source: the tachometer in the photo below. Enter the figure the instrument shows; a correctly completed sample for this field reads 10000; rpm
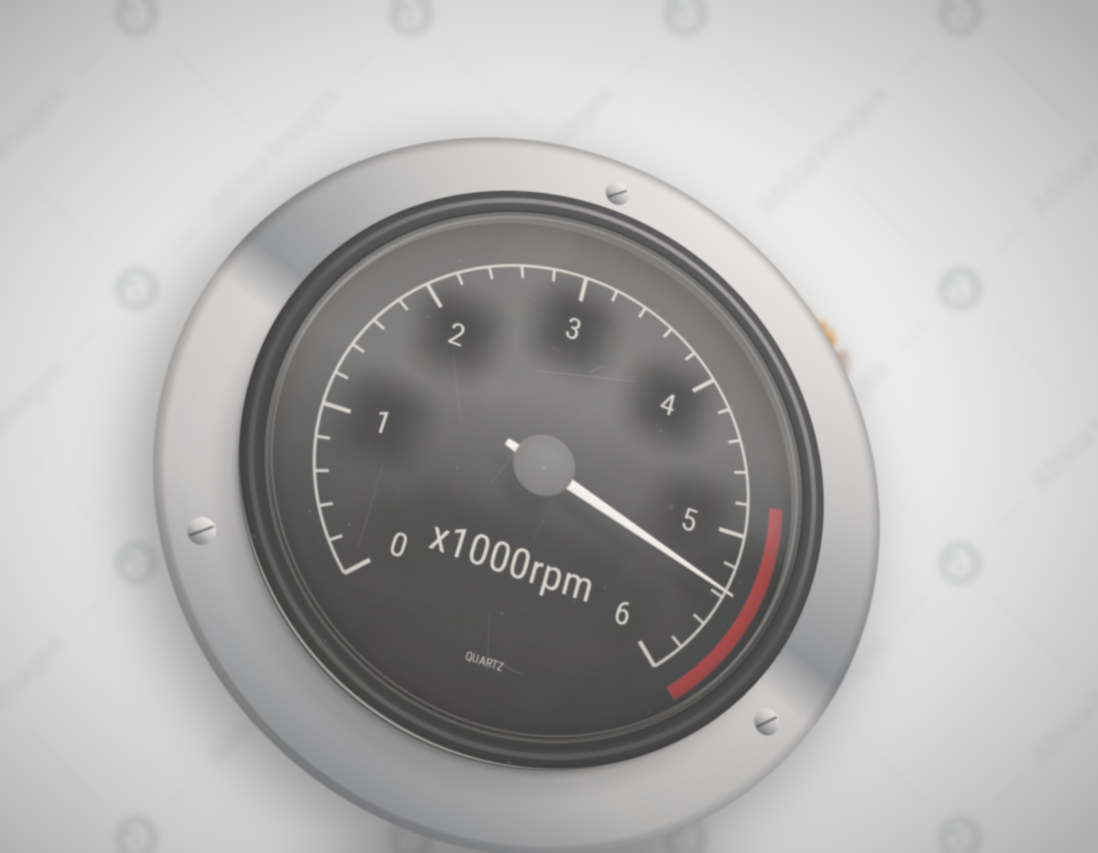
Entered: 5400; rpm
